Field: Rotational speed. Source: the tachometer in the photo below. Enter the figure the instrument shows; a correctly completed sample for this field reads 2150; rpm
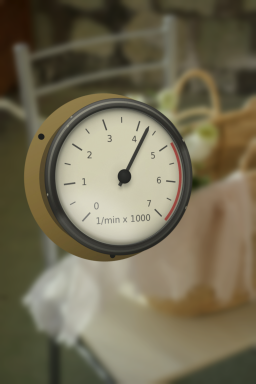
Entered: 4250; rpm
